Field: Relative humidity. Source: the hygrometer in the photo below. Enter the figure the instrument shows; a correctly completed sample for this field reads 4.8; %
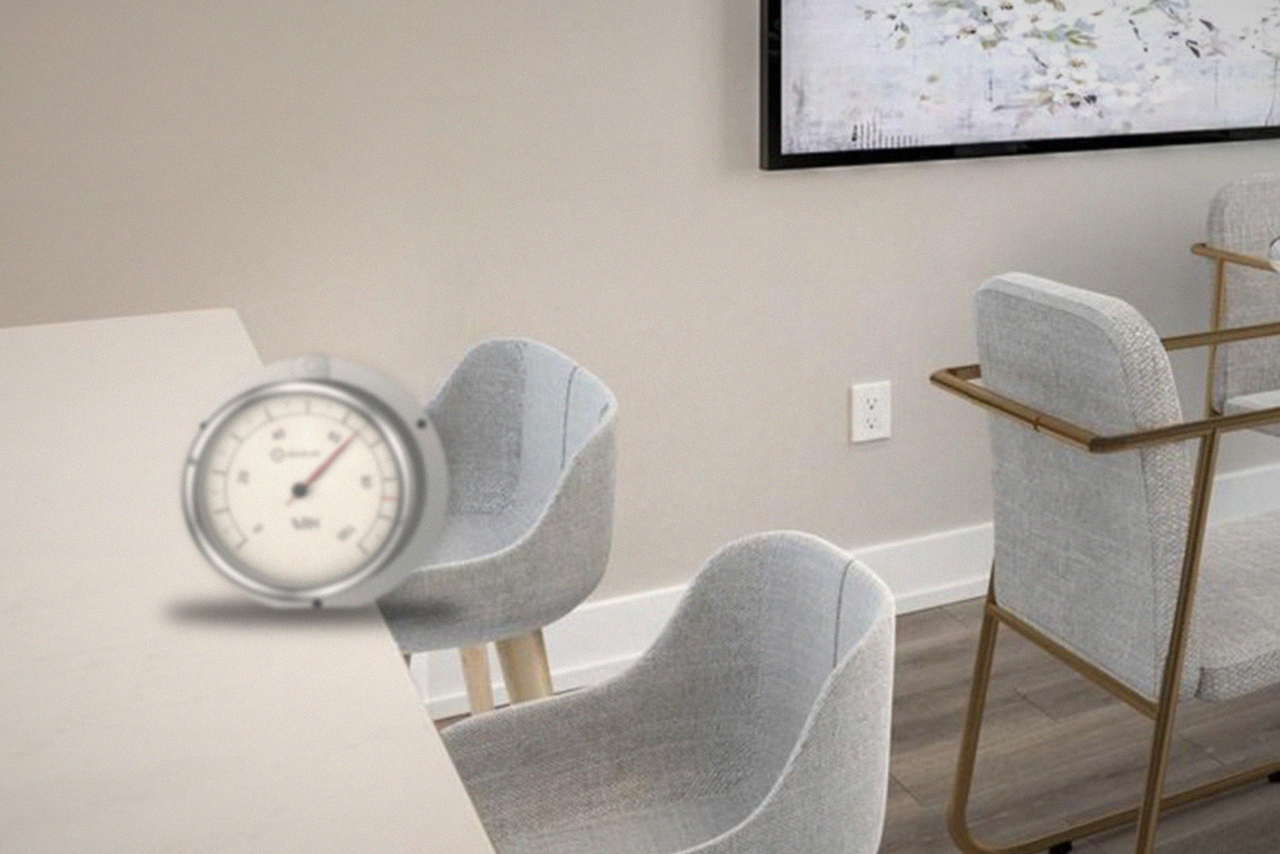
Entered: 65; %
